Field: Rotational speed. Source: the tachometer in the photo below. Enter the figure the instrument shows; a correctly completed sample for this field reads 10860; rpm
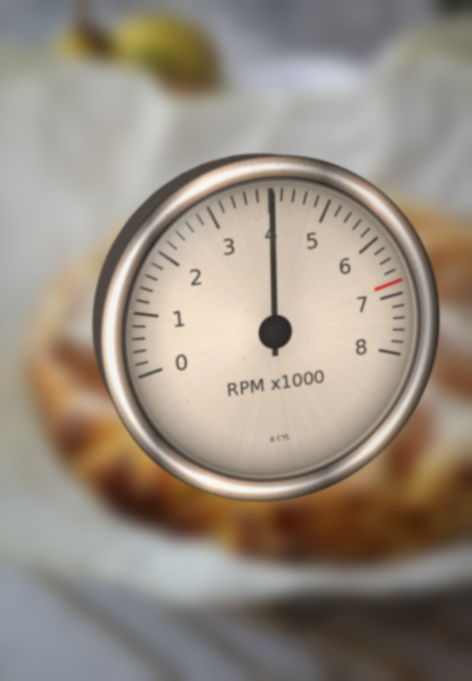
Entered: 4000; rpm
